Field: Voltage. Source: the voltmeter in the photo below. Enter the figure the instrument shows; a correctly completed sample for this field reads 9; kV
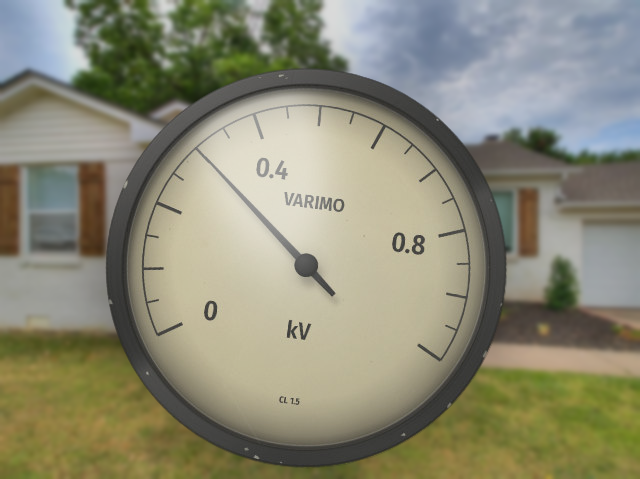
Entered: 0.3; kV
